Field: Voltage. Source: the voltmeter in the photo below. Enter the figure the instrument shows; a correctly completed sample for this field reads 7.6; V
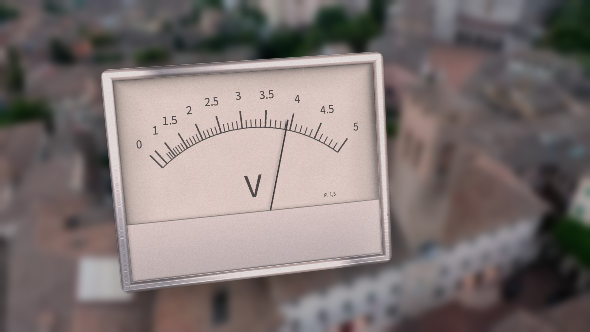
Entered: 3.9; V
